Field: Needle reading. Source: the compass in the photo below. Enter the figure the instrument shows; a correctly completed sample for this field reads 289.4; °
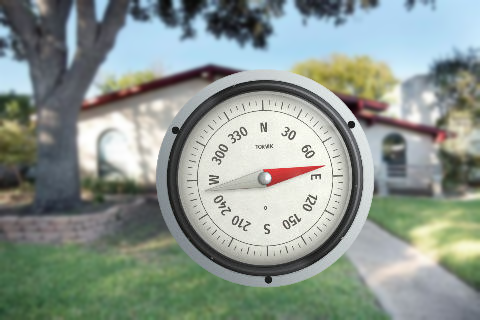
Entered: 80; °
